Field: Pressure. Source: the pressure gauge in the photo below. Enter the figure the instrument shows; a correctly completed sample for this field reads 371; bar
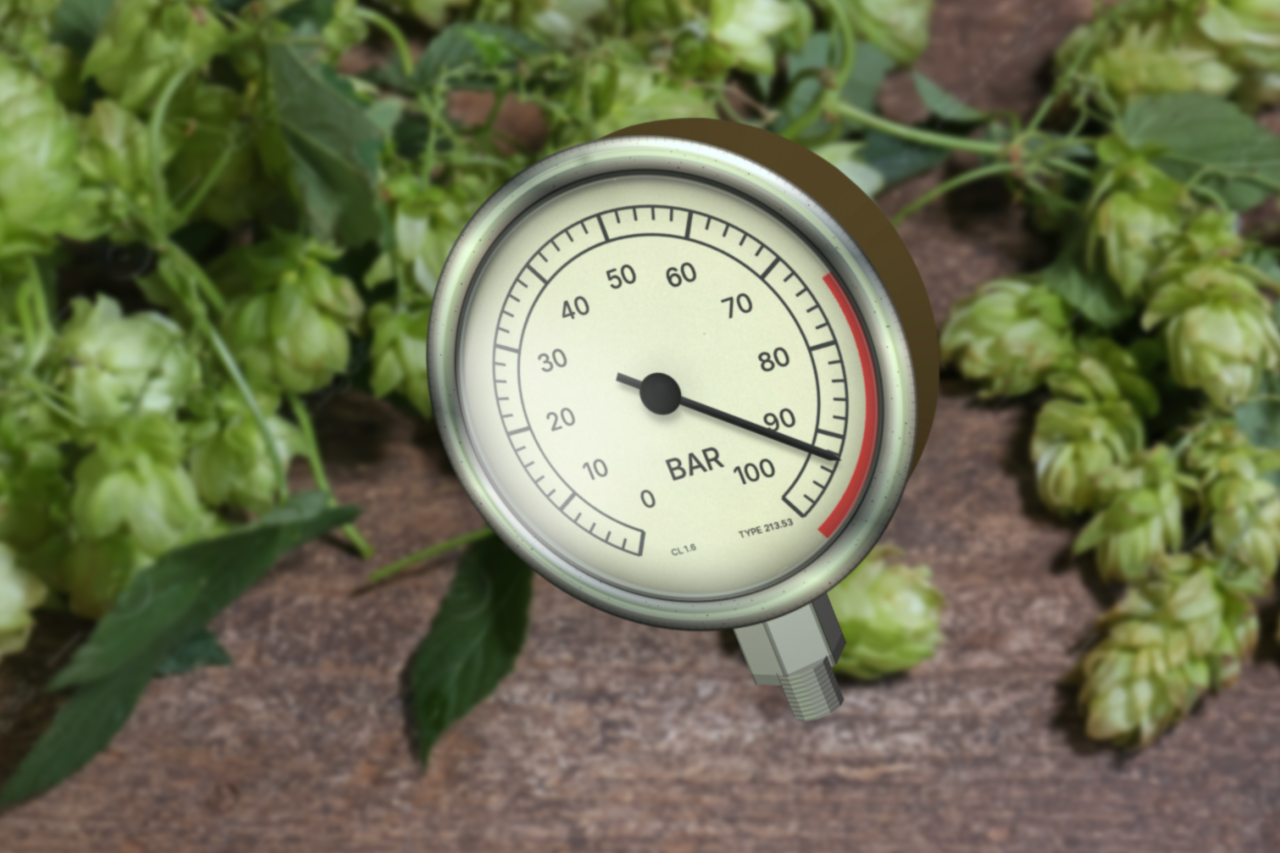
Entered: 92; bar
